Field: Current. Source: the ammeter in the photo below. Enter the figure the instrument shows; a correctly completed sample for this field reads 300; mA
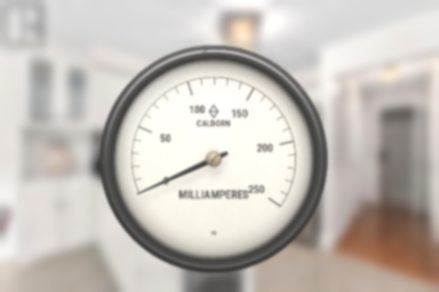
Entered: 0; mA
